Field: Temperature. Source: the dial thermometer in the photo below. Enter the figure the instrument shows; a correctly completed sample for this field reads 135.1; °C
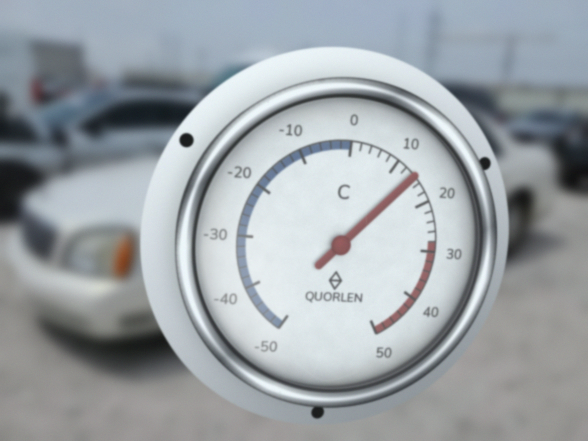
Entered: 14; °C
